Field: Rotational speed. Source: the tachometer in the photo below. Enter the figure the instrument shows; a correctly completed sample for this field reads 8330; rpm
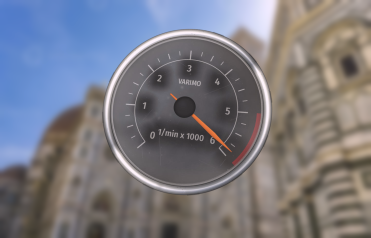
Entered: 5875; rpm
